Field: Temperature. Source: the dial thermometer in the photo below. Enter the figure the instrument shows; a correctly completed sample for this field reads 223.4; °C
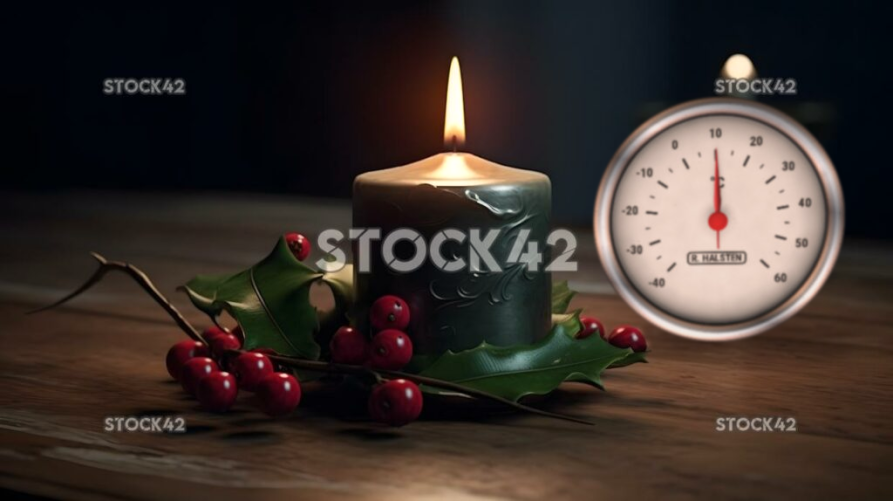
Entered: 10; °C
